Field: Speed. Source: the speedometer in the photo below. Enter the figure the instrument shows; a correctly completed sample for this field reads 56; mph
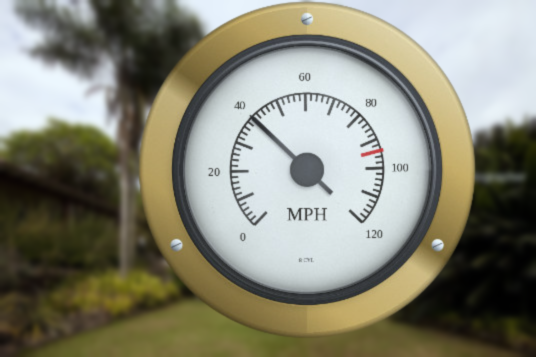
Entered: 40; mph
